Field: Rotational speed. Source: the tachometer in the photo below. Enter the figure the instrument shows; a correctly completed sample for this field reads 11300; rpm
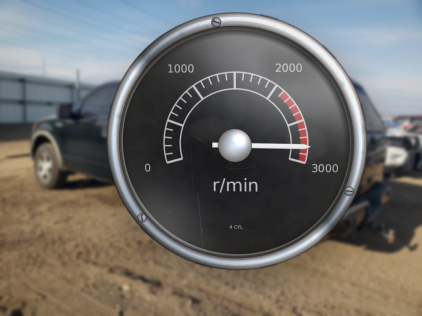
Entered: 2800; rpm
